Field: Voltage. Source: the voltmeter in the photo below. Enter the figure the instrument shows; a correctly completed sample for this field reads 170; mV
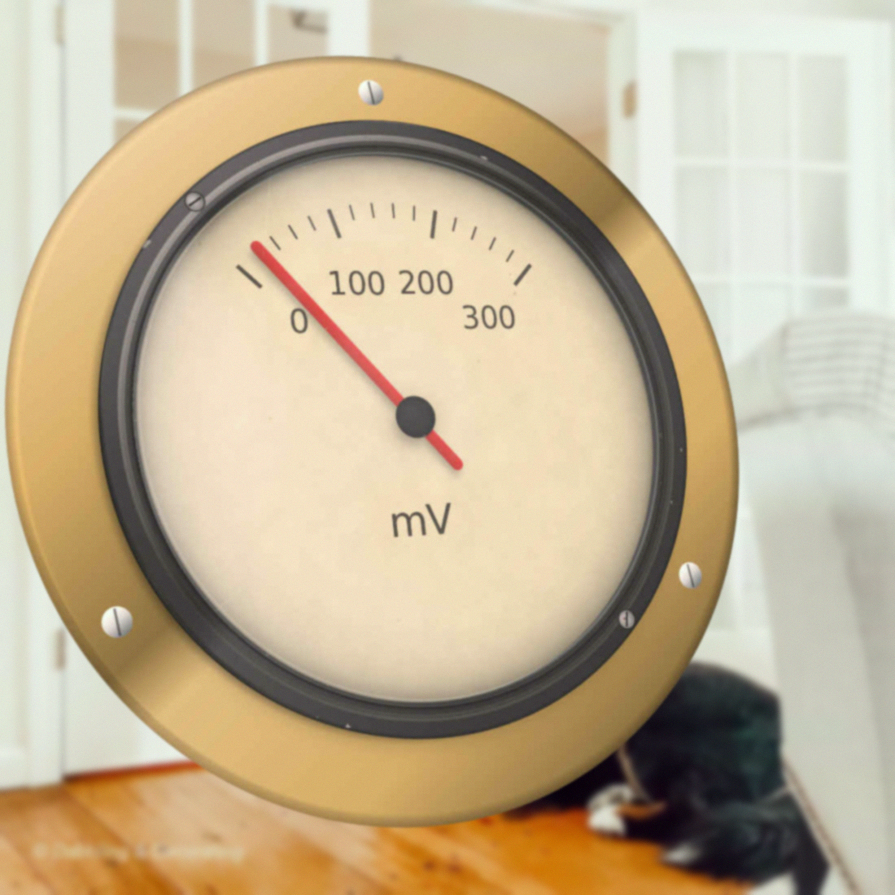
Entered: 20; mV
